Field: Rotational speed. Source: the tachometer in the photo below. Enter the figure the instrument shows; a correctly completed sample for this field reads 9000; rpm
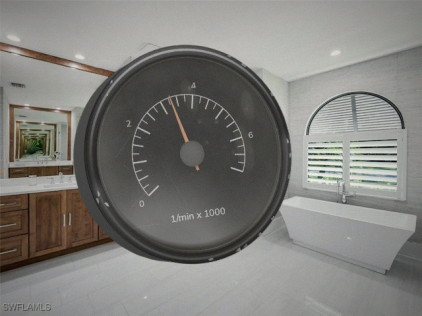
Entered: 3250; rpm
